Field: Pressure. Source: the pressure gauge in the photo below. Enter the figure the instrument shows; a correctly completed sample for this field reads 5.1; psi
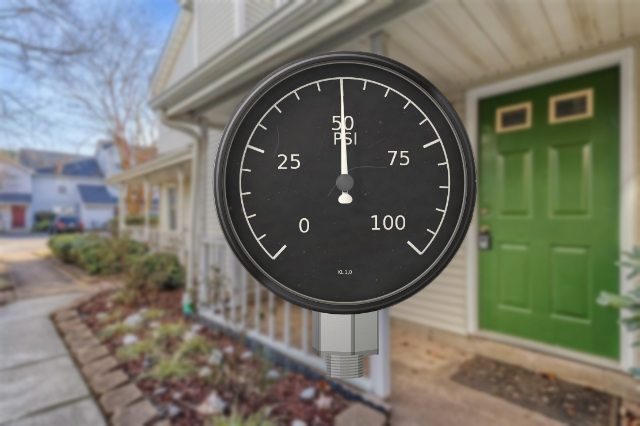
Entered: 50; psi
